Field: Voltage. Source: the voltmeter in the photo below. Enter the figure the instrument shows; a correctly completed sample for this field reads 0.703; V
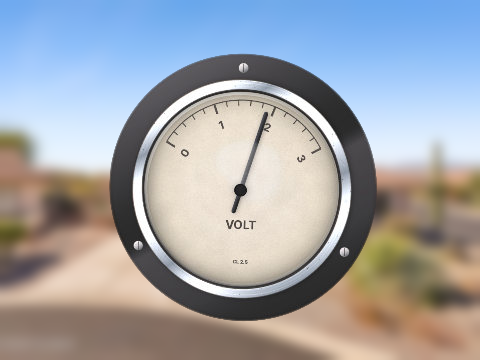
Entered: 1.9; V
